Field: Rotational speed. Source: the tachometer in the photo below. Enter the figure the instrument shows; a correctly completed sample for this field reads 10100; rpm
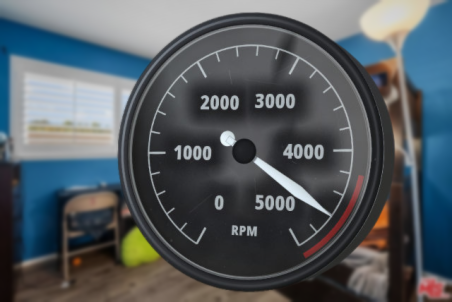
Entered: 4600; rpm
